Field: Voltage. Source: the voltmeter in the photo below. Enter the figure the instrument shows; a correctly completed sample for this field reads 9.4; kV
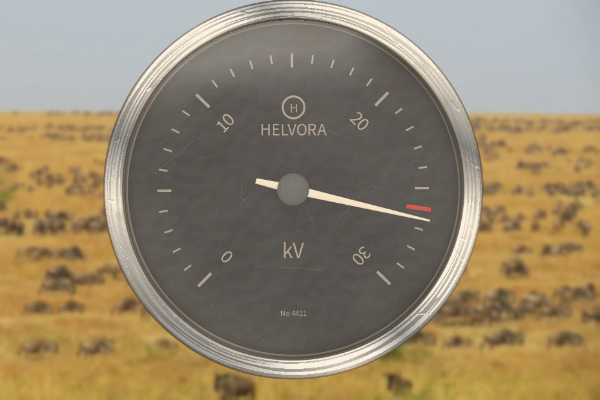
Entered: 26.5; kV
